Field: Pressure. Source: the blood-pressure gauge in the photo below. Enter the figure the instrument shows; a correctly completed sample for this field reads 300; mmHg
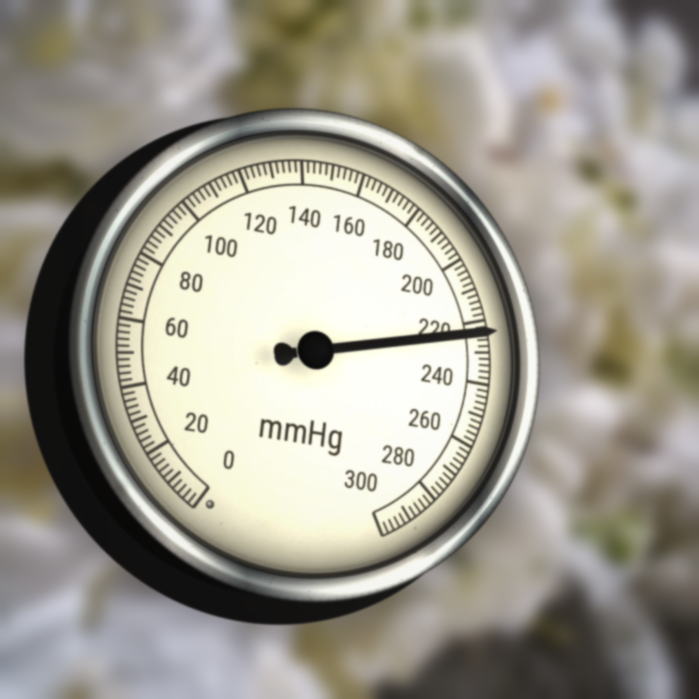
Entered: 224; mmHg
